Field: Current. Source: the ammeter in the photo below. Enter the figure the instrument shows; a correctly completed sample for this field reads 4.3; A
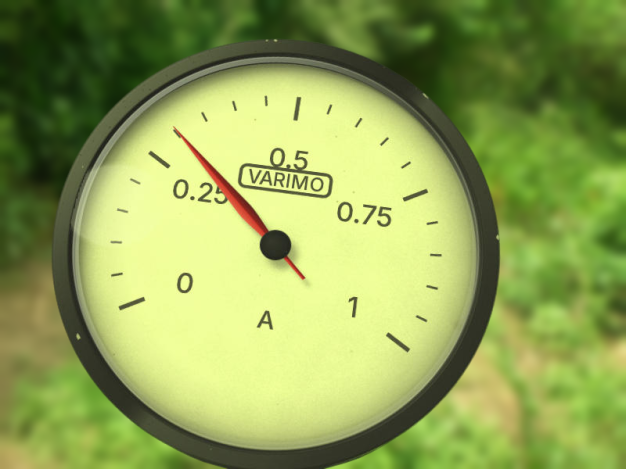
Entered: 0.3; A
